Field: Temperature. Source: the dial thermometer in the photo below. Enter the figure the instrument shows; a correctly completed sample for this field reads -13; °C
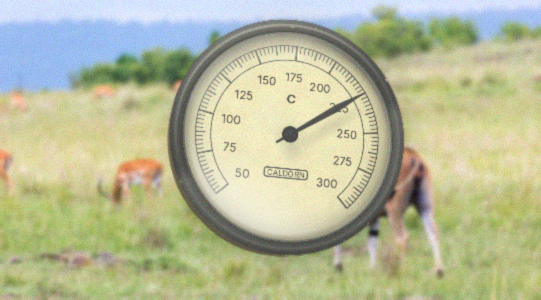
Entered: 225; °C
